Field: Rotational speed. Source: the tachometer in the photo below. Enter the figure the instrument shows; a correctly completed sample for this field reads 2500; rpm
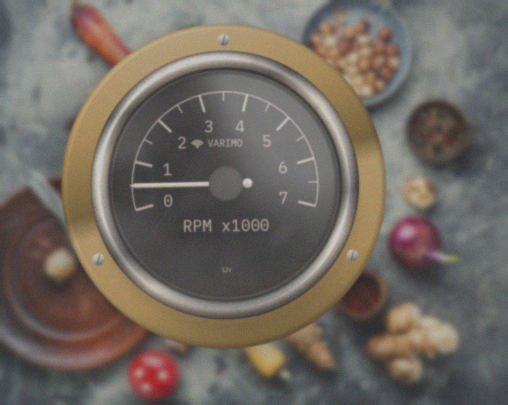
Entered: 500; rpm
